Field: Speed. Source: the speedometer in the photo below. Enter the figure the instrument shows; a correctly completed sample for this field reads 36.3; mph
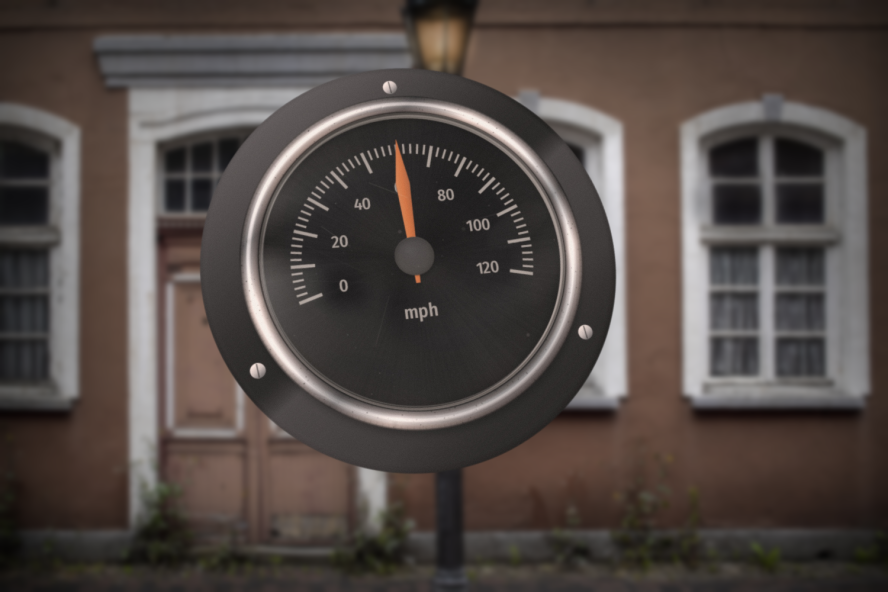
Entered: 60; mph
